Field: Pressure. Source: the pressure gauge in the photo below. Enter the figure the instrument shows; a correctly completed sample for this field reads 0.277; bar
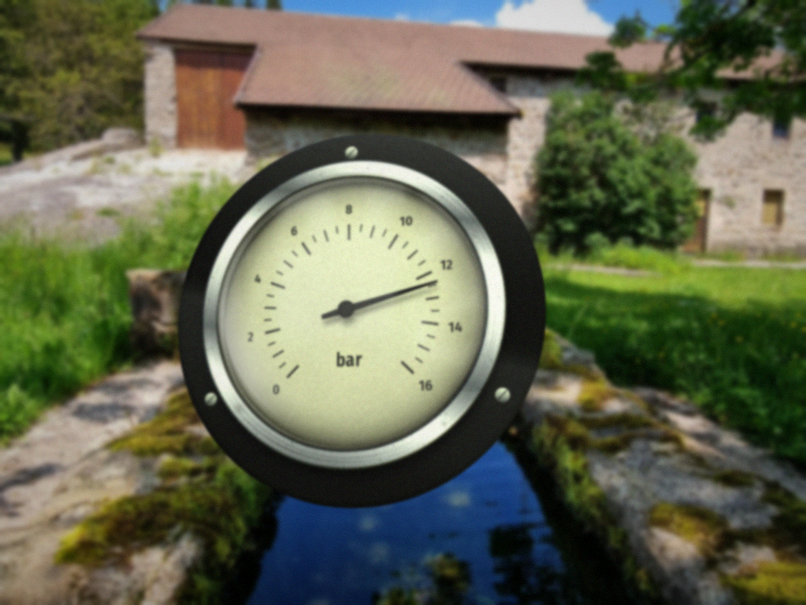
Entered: 12.5; bar
